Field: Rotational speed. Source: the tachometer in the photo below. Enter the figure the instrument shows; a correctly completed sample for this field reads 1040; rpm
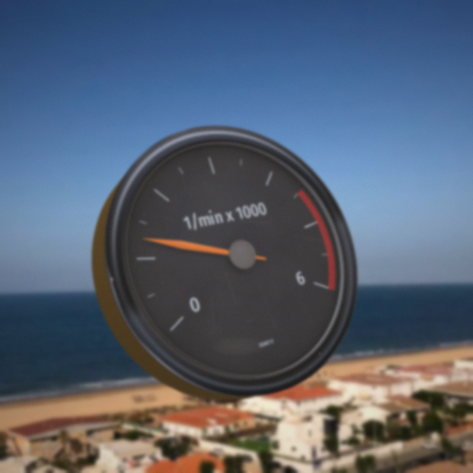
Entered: 1250; rpm
